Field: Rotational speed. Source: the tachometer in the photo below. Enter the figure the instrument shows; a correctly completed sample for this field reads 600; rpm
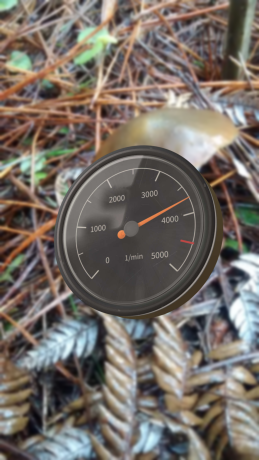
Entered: 3750; rpm
